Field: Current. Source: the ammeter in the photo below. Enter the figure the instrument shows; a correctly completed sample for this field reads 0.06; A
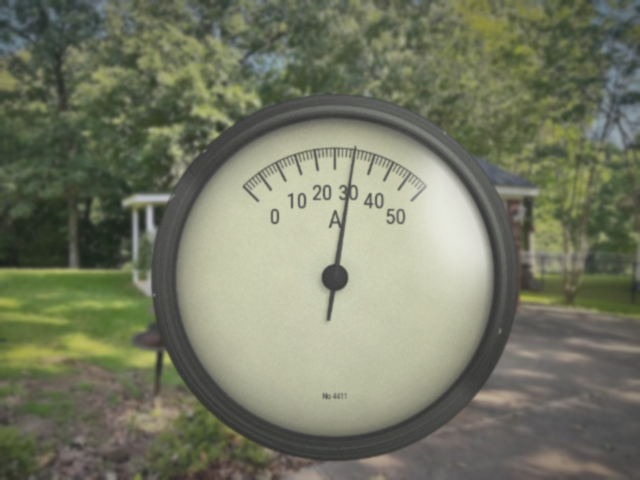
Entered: 30; A
